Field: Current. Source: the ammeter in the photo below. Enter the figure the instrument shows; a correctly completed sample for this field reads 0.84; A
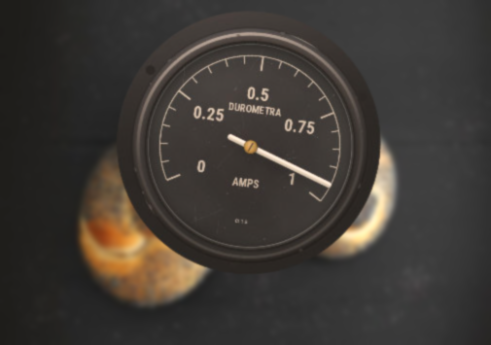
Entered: 0.95; A
